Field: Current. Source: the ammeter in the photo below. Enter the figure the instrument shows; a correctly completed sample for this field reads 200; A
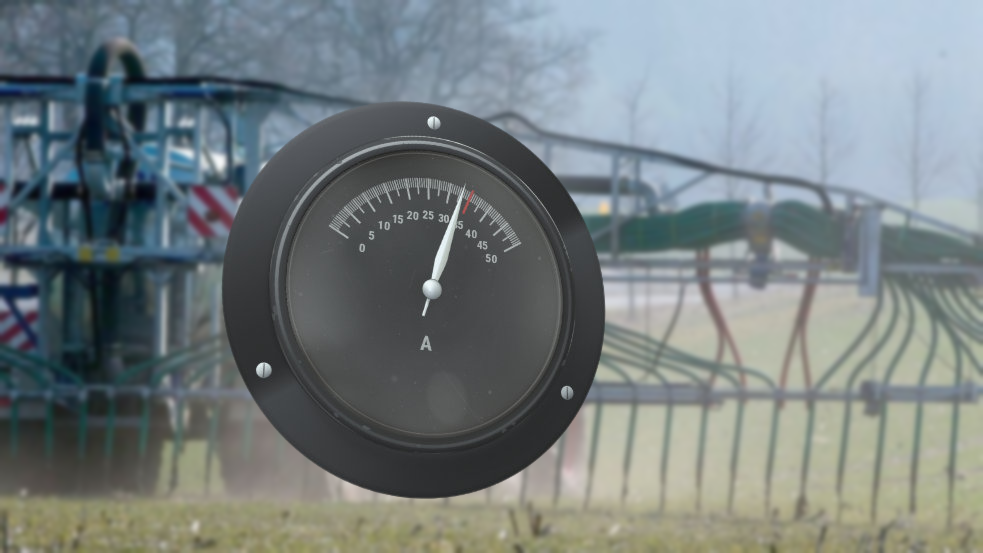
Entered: 32.5; A
